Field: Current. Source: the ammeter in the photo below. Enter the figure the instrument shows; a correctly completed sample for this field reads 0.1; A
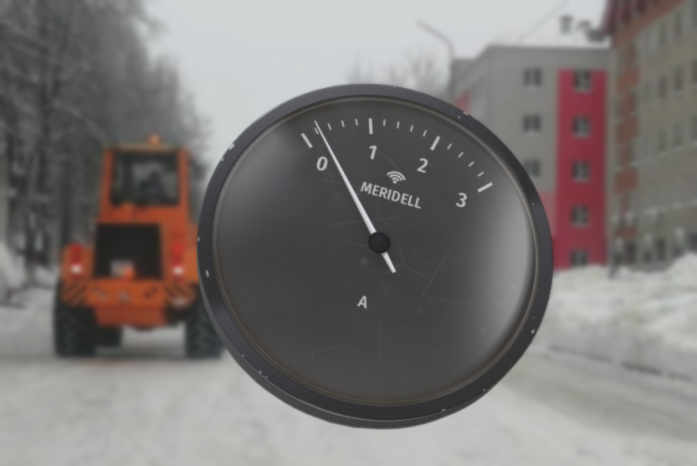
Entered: 0.2; A
